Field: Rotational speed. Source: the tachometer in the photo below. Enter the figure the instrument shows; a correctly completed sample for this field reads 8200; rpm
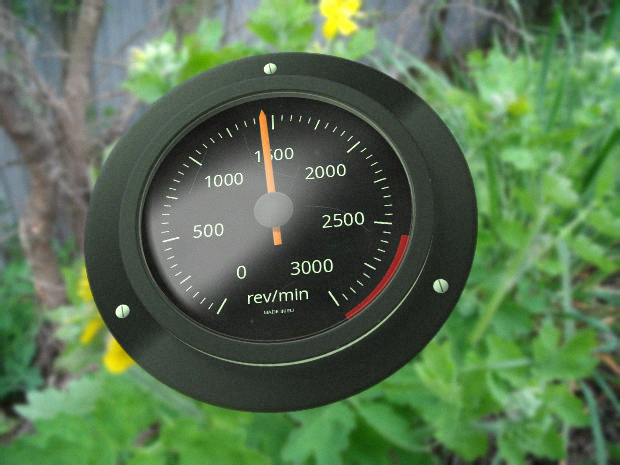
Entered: 1450; rpm
